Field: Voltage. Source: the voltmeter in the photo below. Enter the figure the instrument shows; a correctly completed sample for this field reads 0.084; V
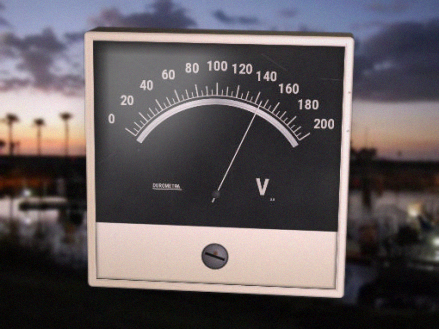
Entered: 145; V
